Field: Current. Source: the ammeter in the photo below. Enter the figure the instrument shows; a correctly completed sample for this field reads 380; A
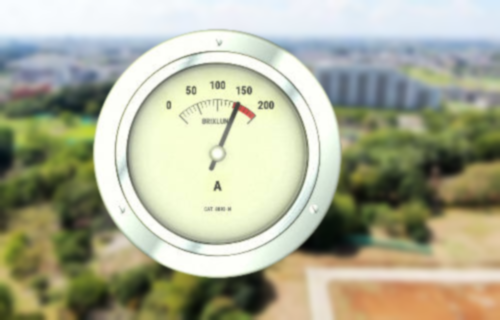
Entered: 150; A
